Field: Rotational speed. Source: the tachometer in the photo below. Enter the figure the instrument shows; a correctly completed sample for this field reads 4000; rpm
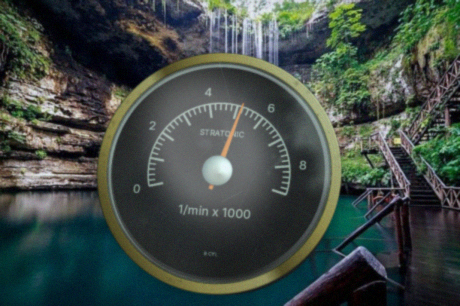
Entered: 5200; rpm
